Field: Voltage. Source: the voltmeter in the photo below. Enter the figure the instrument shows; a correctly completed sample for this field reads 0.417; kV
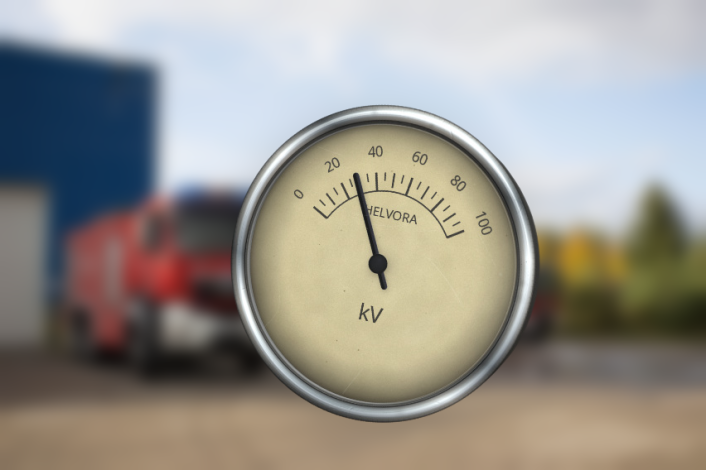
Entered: 30; kV
